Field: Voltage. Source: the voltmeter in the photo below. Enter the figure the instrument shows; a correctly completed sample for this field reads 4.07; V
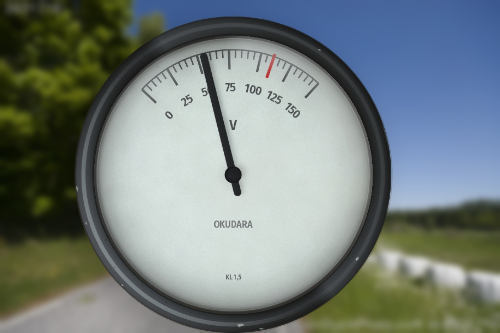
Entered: 55; V
